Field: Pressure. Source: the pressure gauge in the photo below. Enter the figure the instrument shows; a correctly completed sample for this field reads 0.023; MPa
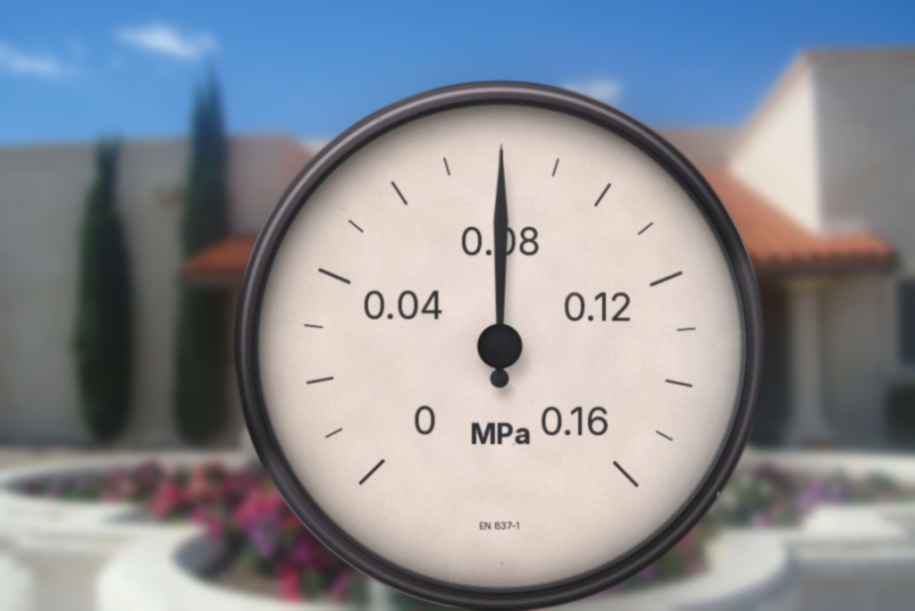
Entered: 0.08; MPa
